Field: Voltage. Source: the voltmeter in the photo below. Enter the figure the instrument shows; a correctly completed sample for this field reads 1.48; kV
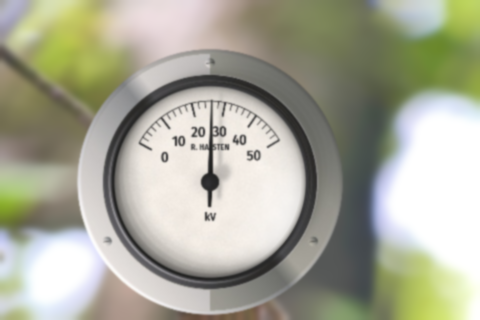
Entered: 26; kV
